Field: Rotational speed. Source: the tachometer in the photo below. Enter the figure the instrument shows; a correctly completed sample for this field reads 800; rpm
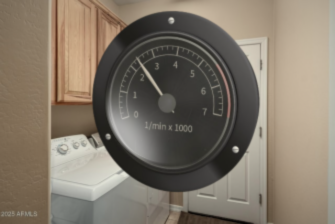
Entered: 2400; rpm
